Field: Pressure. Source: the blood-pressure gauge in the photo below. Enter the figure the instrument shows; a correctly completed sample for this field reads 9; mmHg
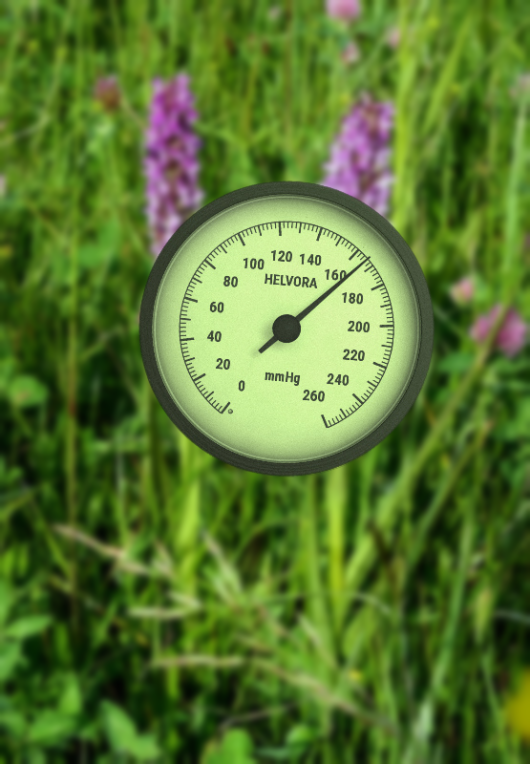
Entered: 166; mmHg
